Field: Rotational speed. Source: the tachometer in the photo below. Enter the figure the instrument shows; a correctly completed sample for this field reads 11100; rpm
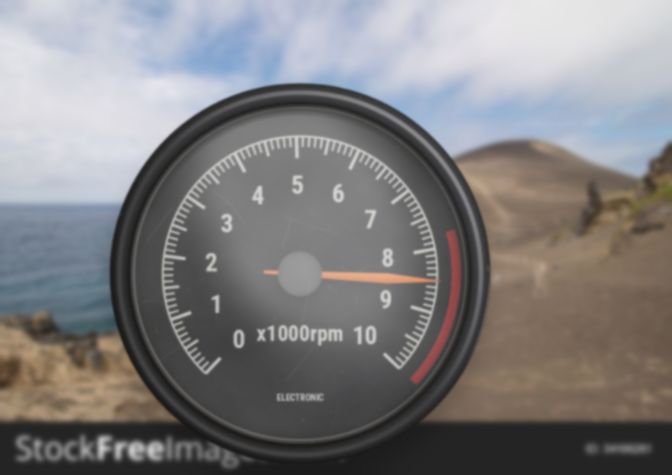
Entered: 8500; rpm
